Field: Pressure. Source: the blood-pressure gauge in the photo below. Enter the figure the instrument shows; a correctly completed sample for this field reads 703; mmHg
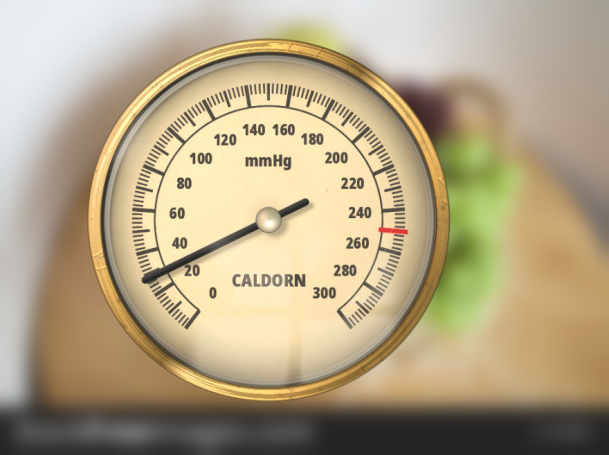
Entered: 28; mmHg
